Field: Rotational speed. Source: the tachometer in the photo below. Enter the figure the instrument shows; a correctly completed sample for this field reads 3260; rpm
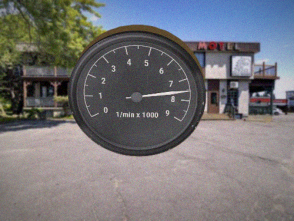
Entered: 7500; rpm
